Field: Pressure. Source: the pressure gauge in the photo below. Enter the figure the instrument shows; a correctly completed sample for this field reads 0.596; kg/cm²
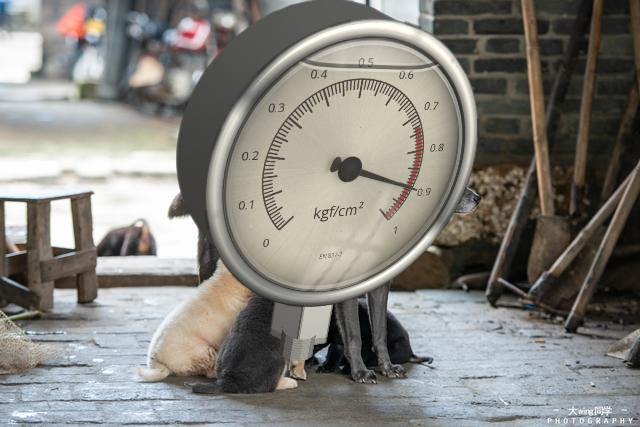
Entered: 0.9; kg/cm²
